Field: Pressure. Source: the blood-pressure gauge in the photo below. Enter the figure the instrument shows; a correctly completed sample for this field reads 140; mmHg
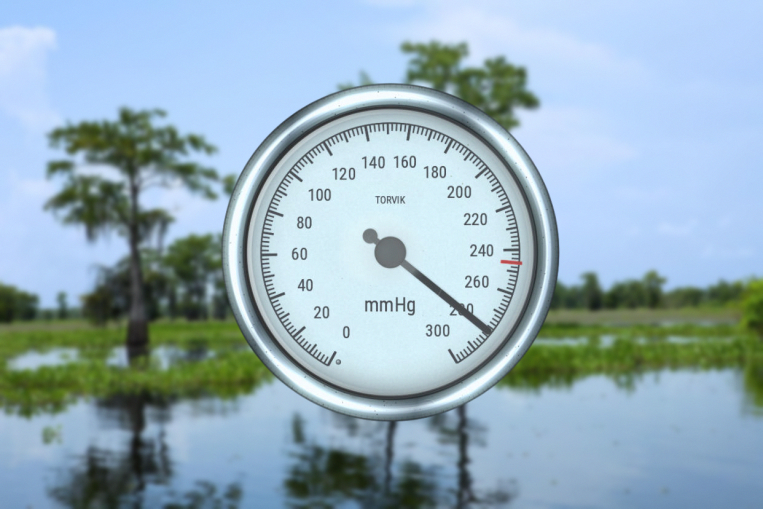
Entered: 280; mmHg
